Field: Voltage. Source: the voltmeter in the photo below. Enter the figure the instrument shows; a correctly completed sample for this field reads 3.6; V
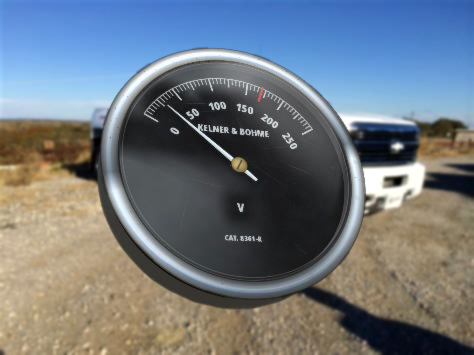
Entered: 25; V
